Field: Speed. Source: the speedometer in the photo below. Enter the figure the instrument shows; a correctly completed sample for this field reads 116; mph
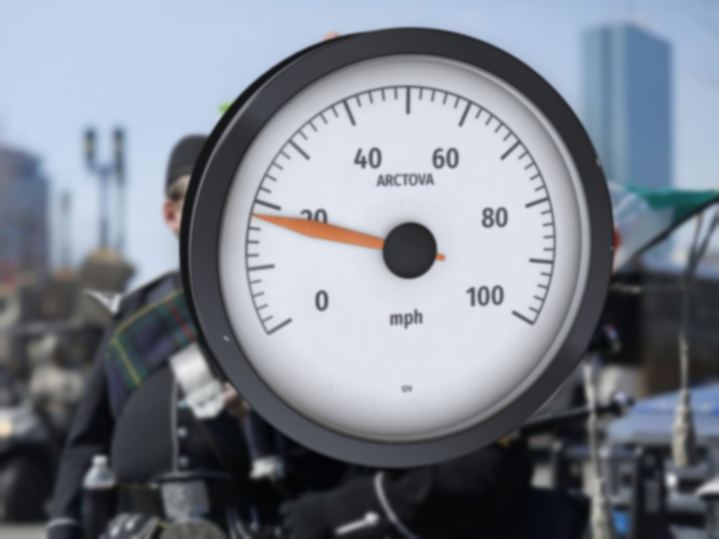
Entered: 18; mph
